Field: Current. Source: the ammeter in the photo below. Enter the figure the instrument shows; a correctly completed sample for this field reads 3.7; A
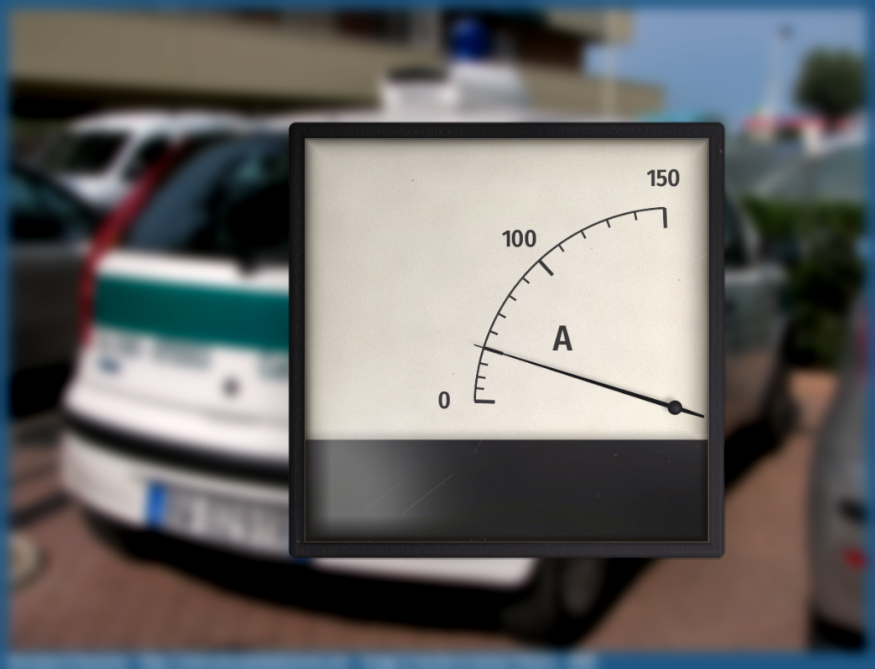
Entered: 50; A
